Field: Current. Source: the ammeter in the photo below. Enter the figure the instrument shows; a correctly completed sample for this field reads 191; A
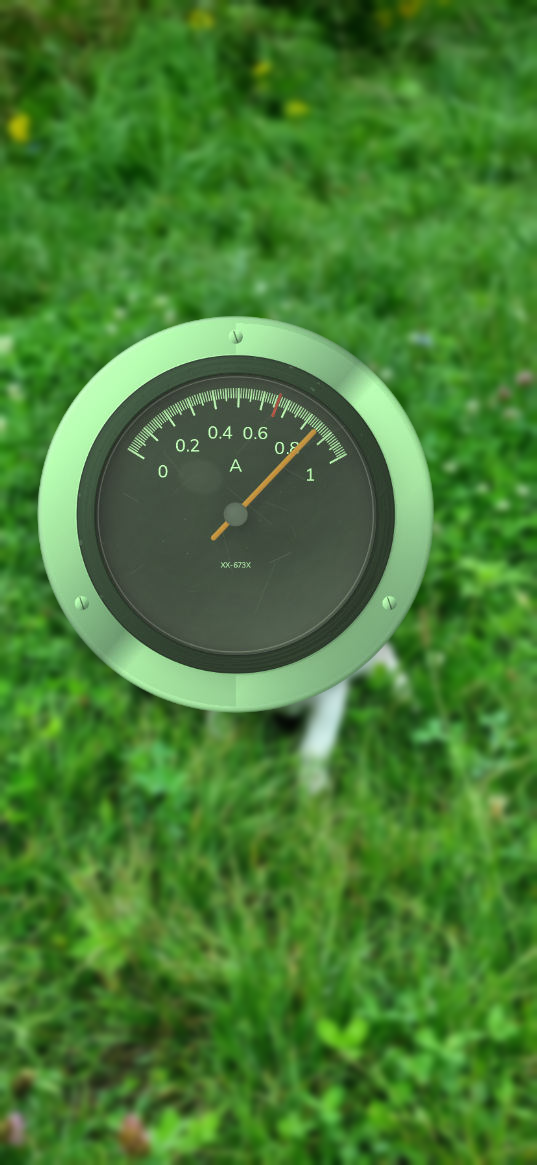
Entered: 0.85; A
